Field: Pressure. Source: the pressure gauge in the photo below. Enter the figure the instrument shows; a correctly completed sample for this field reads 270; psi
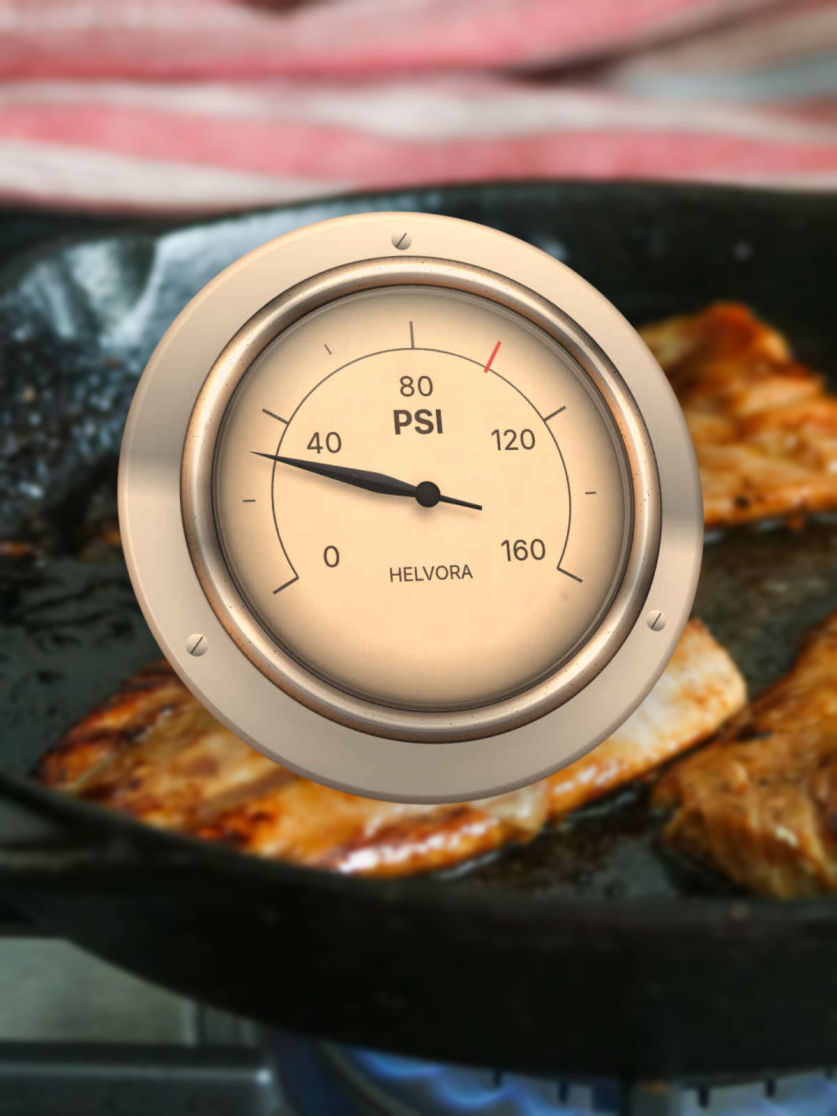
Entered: 30; psi
